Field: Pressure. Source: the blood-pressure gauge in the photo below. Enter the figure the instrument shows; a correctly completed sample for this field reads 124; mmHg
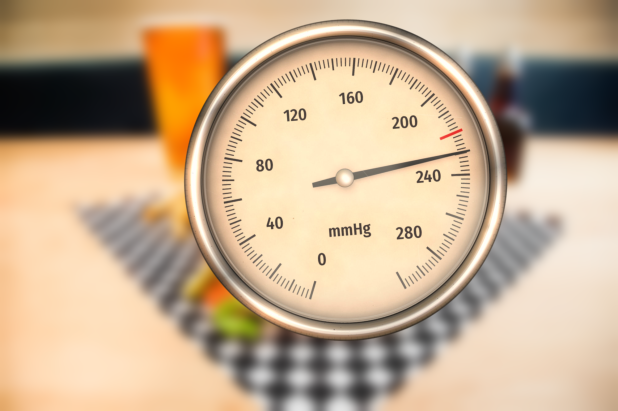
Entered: 230; mmHg
